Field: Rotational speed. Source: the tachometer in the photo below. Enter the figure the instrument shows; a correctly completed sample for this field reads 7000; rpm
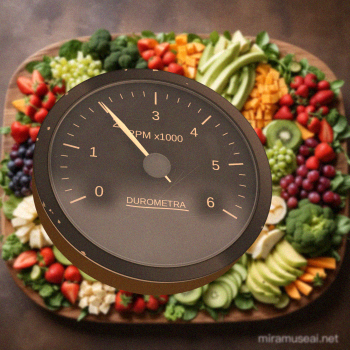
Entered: 2000; rpm
